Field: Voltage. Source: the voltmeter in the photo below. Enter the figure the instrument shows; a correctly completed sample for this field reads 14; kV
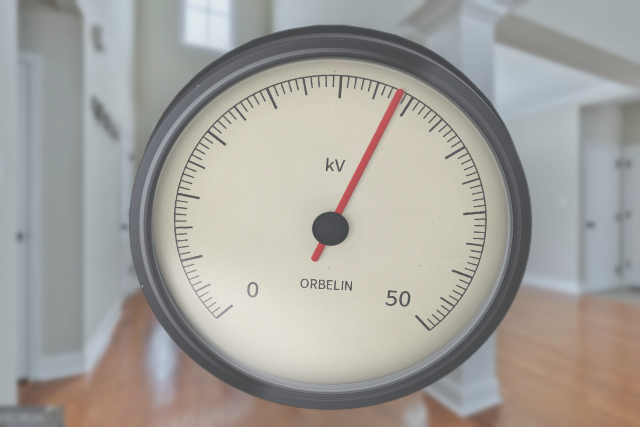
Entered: 29; kV
